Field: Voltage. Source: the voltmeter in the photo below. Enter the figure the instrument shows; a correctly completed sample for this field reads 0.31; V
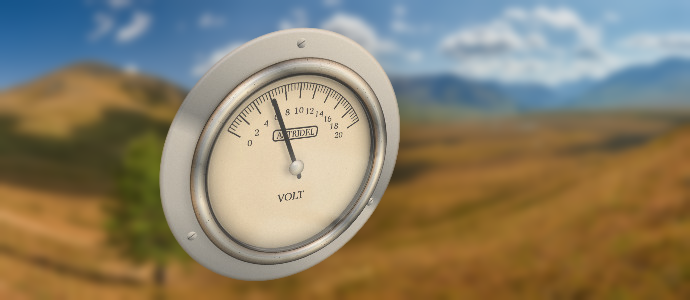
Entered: 6; V
